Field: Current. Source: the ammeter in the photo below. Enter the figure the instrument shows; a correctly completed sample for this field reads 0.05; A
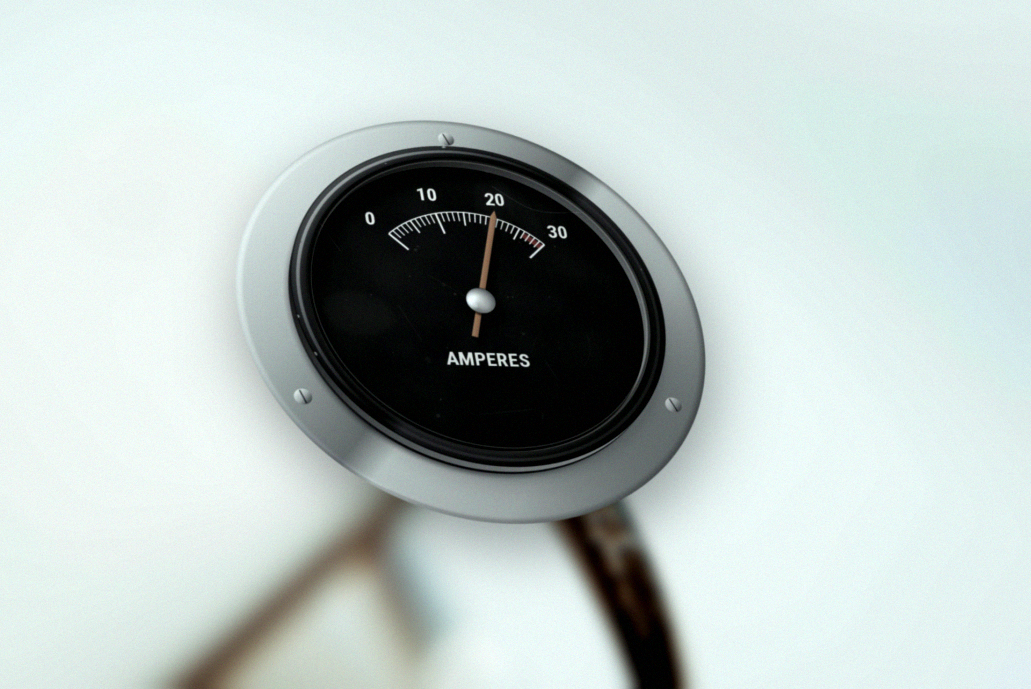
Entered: 20; A
